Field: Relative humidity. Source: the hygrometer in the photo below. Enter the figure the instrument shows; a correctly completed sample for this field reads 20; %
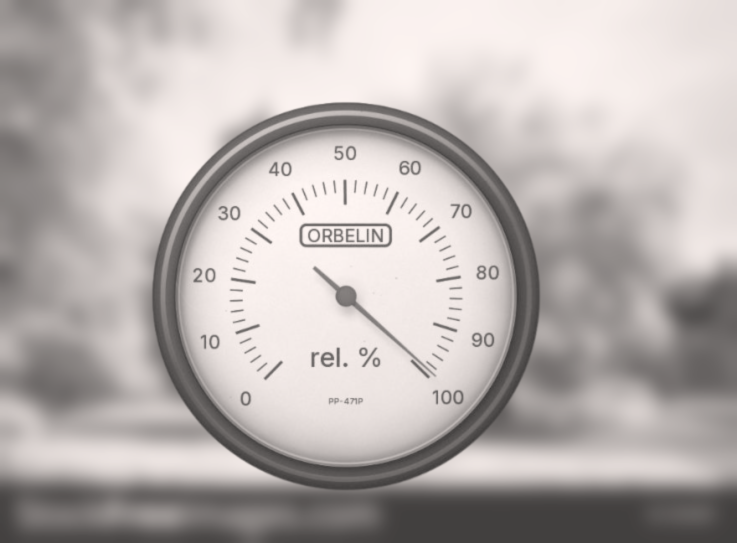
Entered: 99; %
